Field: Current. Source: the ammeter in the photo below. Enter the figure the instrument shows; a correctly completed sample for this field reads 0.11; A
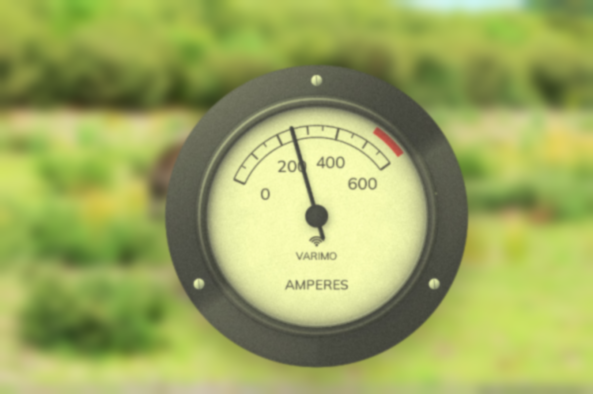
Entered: 250; A
